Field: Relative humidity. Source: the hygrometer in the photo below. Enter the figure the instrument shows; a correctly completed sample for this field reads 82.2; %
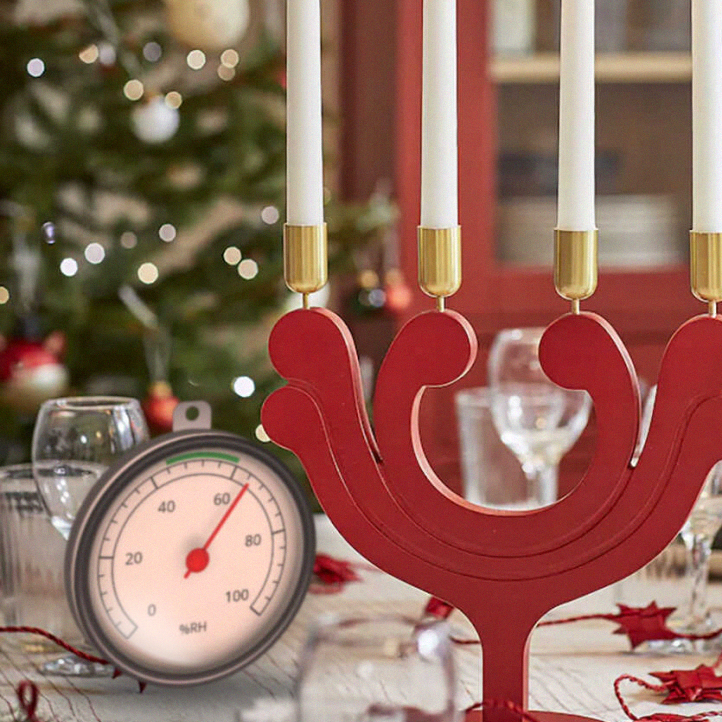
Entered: 64; %
